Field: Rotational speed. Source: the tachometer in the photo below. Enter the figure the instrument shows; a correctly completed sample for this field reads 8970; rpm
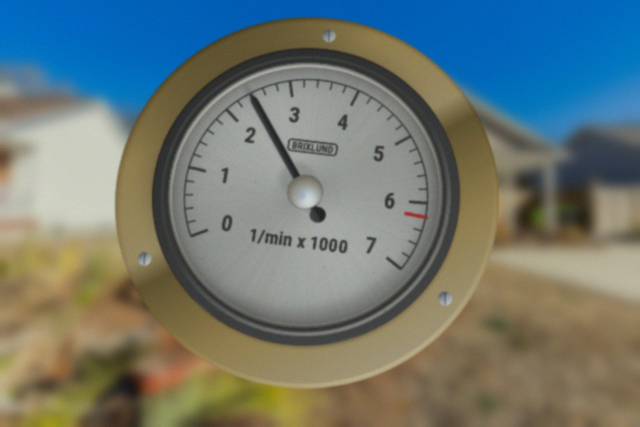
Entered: 2400; rpm
